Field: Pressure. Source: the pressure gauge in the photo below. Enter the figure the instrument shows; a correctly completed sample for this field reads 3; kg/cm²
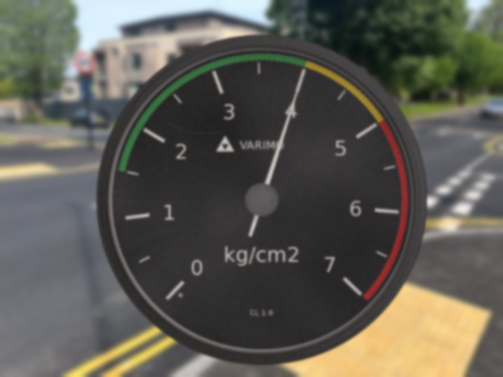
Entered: 4; kg/cm²
